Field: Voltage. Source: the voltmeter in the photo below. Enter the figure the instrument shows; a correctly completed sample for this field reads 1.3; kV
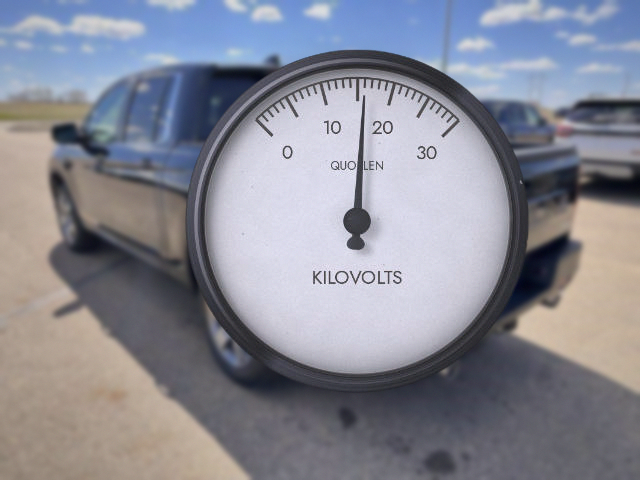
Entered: 16; kV
